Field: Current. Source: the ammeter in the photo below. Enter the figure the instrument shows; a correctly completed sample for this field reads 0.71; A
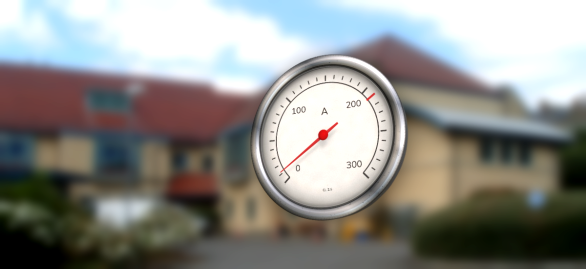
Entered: 10; A
